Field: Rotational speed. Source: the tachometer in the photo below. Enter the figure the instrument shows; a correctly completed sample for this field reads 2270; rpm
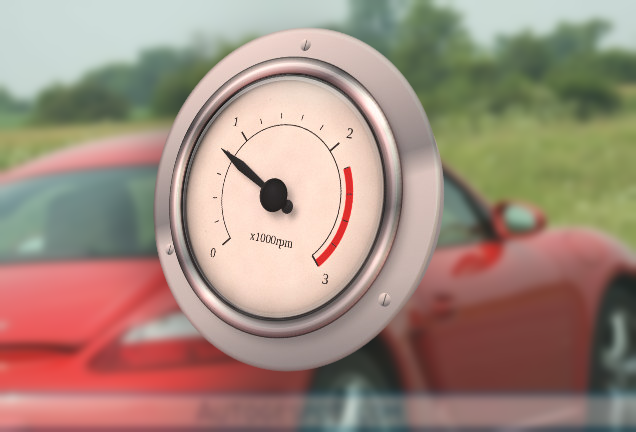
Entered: 800; rpm
